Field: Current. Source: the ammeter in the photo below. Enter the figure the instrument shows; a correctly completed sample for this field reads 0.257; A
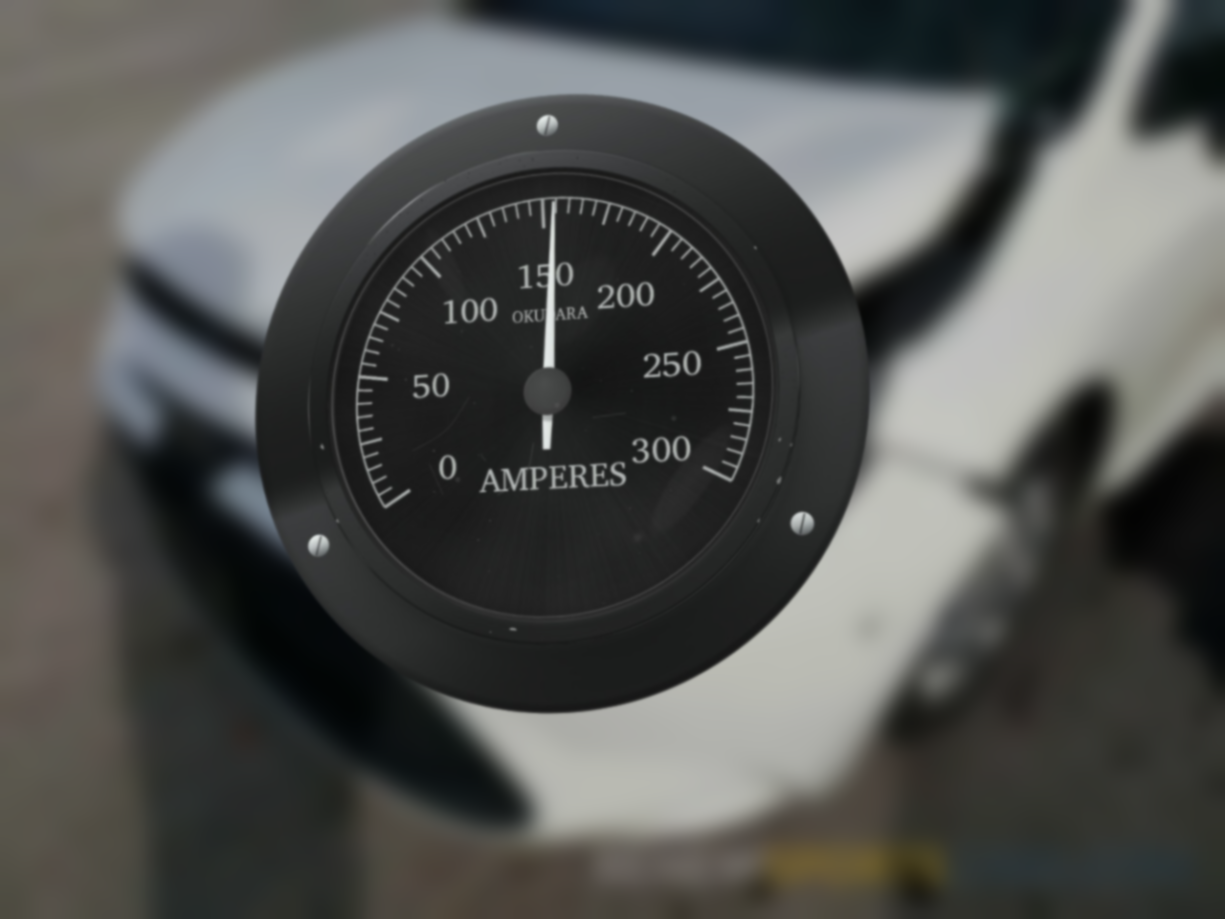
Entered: 155; A
